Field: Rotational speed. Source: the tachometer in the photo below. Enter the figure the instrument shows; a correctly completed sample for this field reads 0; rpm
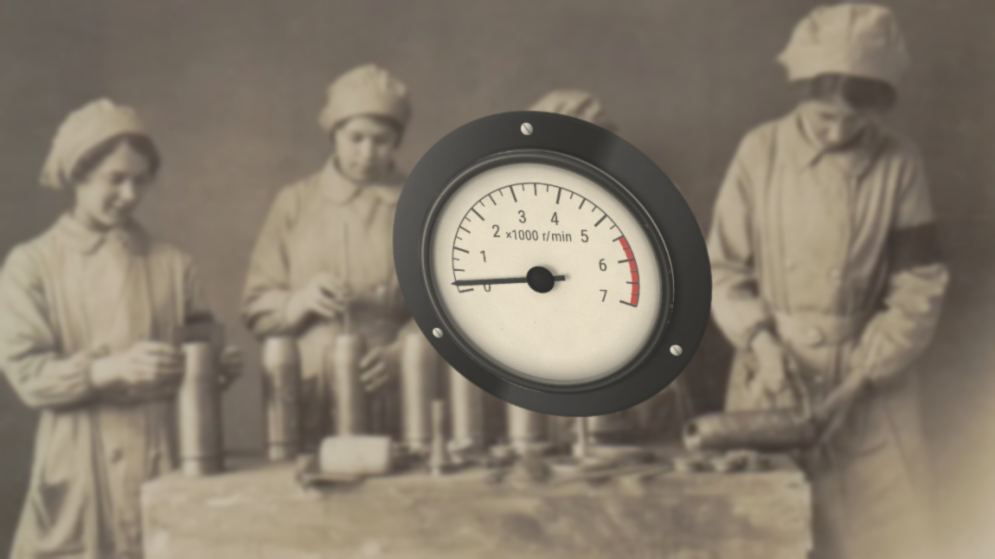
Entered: 250; rpm
